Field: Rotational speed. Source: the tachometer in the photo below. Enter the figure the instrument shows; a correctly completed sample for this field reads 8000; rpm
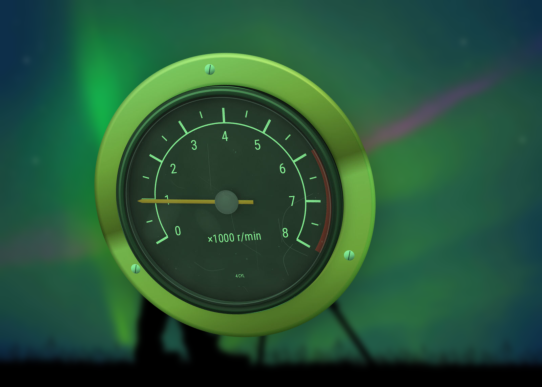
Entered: 1000; rpm
